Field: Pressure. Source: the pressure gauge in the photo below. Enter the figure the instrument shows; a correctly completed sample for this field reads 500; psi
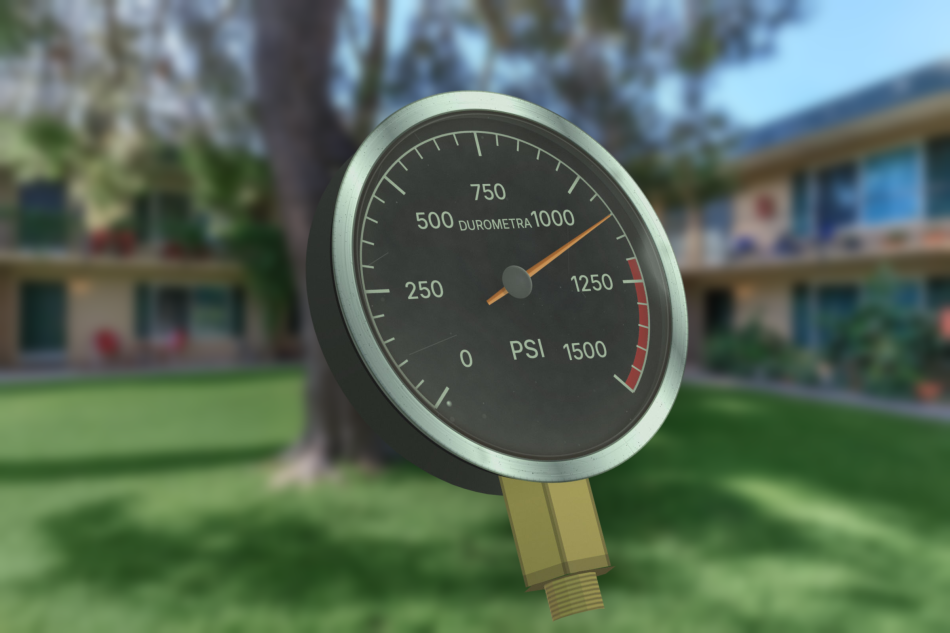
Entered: 1100; psi
